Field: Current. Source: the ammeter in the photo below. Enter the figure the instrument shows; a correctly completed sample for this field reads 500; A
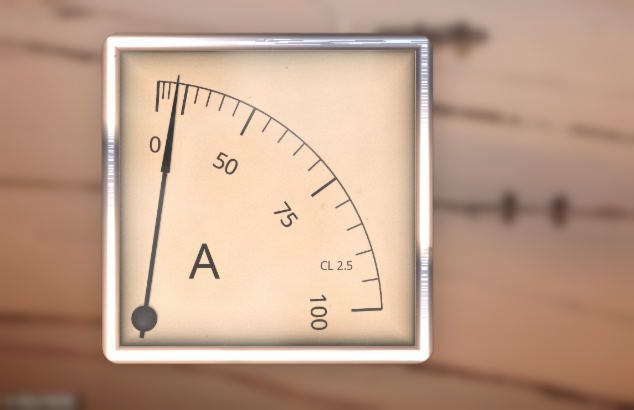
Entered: 20; A
